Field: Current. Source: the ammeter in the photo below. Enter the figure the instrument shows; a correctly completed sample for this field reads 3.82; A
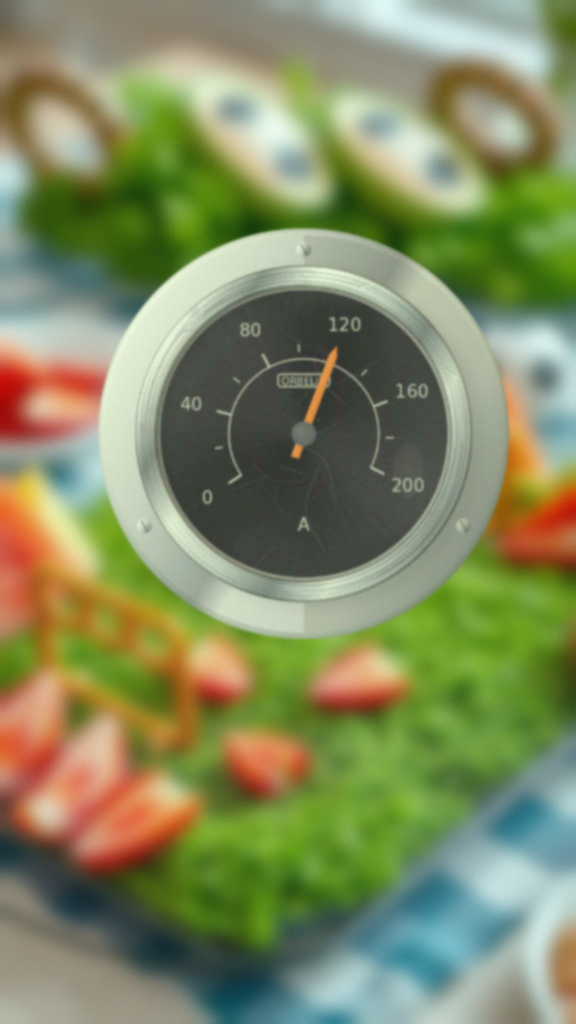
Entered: 120; A
